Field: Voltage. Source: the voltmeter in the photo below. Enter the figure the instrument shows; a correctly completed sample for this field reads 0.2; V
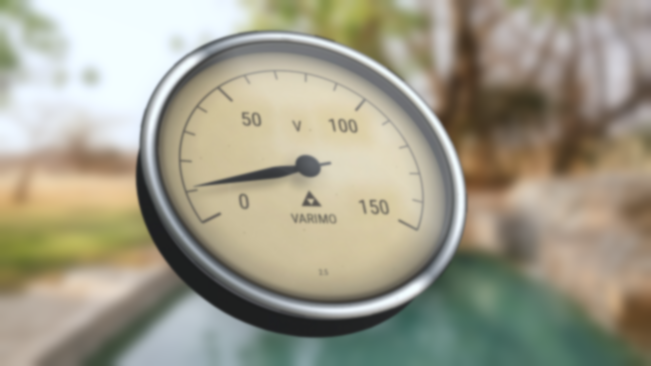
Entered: 10; V
